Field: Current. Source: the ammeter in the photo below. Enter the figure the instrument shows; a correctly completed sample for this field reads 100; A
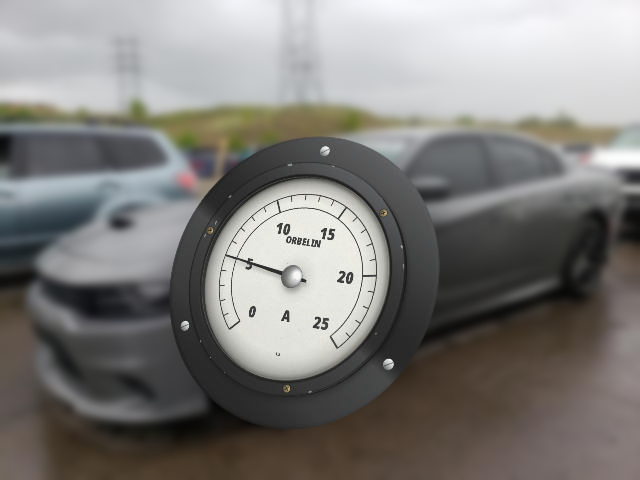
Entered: 5; A
